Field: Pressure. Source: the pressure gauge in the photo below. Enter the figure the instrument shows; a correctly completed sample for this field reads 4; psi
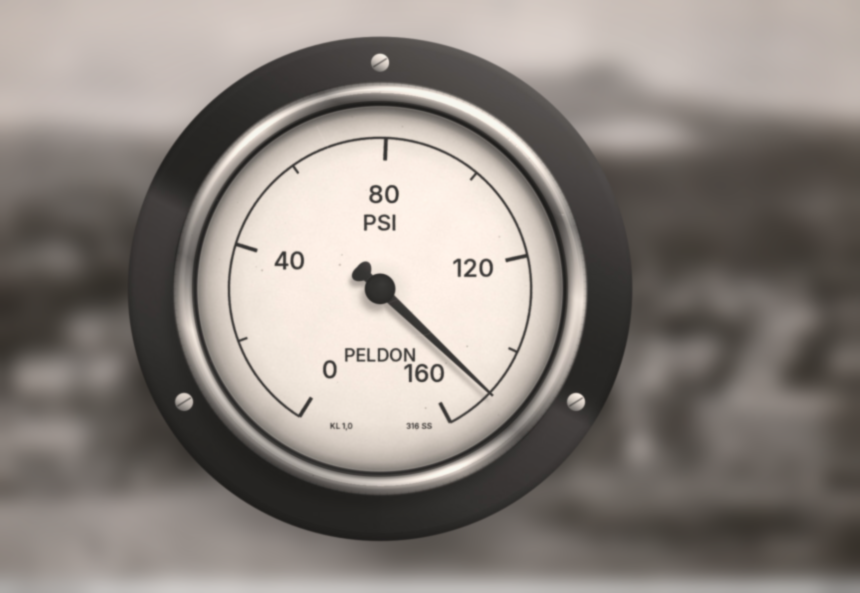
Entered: 150; psi
